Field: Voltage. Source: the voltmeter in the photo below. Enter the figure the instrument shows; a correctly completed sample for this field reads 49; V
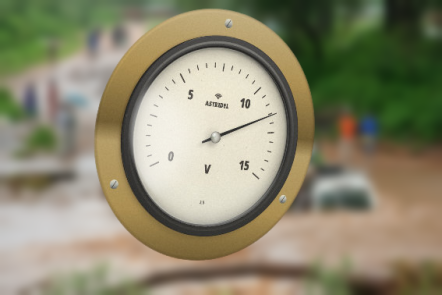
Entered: 11.5; V
